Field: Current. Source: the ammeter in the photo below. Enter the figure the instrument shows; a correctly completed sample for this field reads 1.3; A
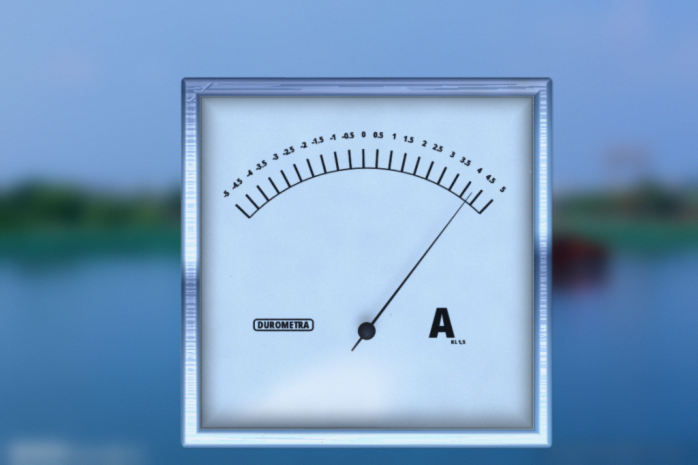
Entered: 4.25; A
